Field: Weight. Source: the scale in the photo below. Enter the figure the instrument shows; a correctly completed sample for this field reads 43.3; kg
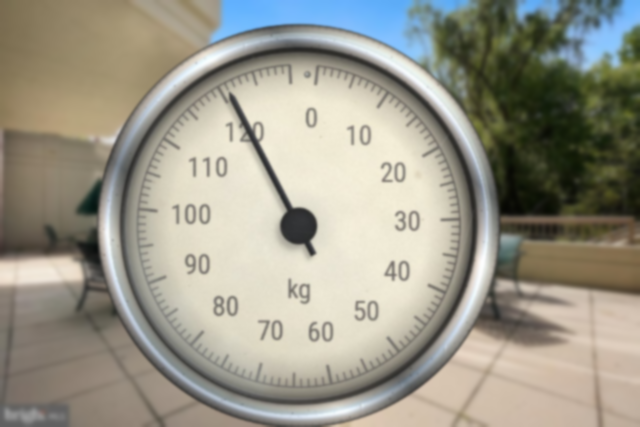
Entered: 121; kg
